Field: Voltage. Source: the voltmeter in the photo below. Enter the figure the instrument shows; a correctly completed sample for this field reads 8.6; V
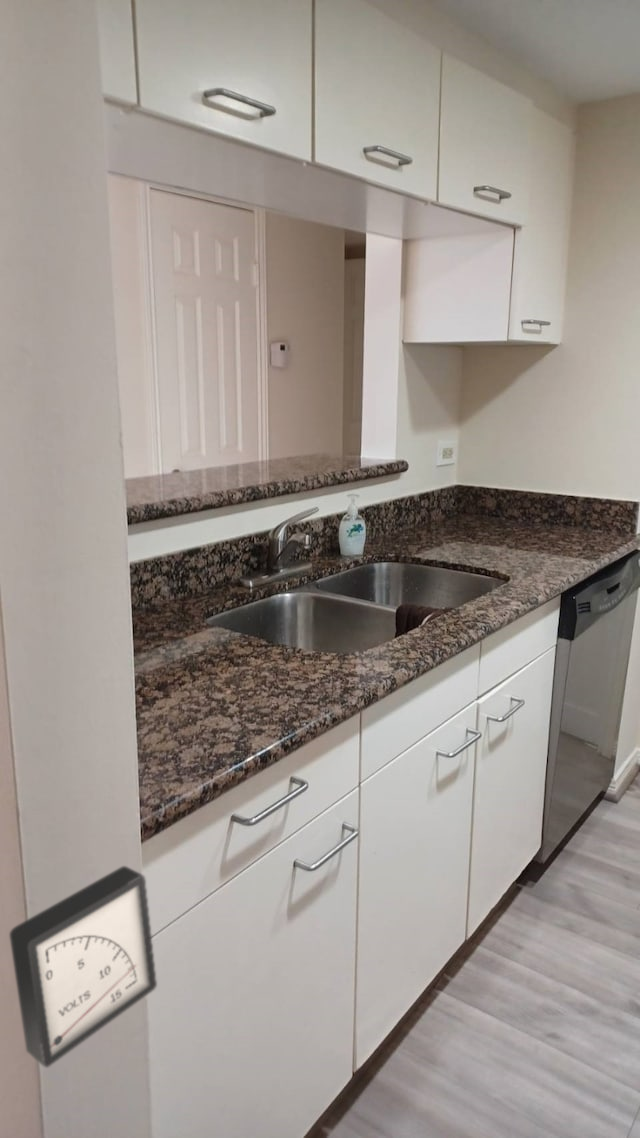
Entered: 13; V
